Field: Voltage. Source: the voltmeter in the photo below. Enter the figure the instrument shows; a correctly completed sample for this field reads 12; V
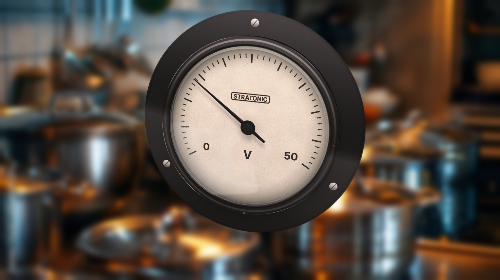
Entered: 14; V
